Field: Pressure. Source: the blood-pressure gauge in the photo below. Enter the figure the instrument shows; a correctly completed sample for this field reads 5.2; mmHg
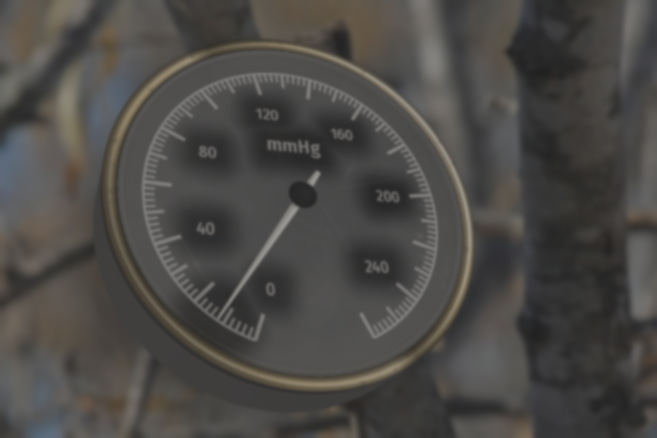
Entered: 12; mmHg
